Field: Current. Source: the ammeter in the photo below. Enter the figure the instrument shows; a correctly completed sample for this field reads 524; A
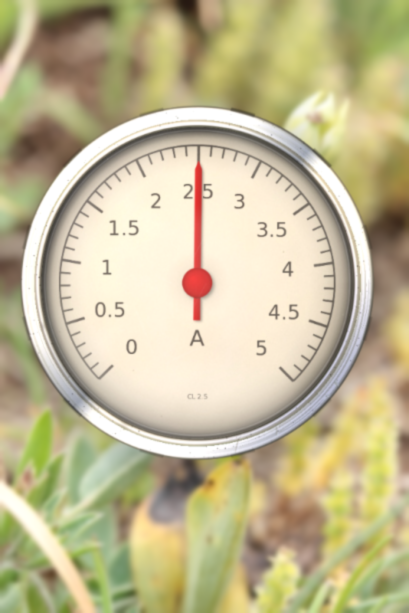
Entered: 2.5; A
